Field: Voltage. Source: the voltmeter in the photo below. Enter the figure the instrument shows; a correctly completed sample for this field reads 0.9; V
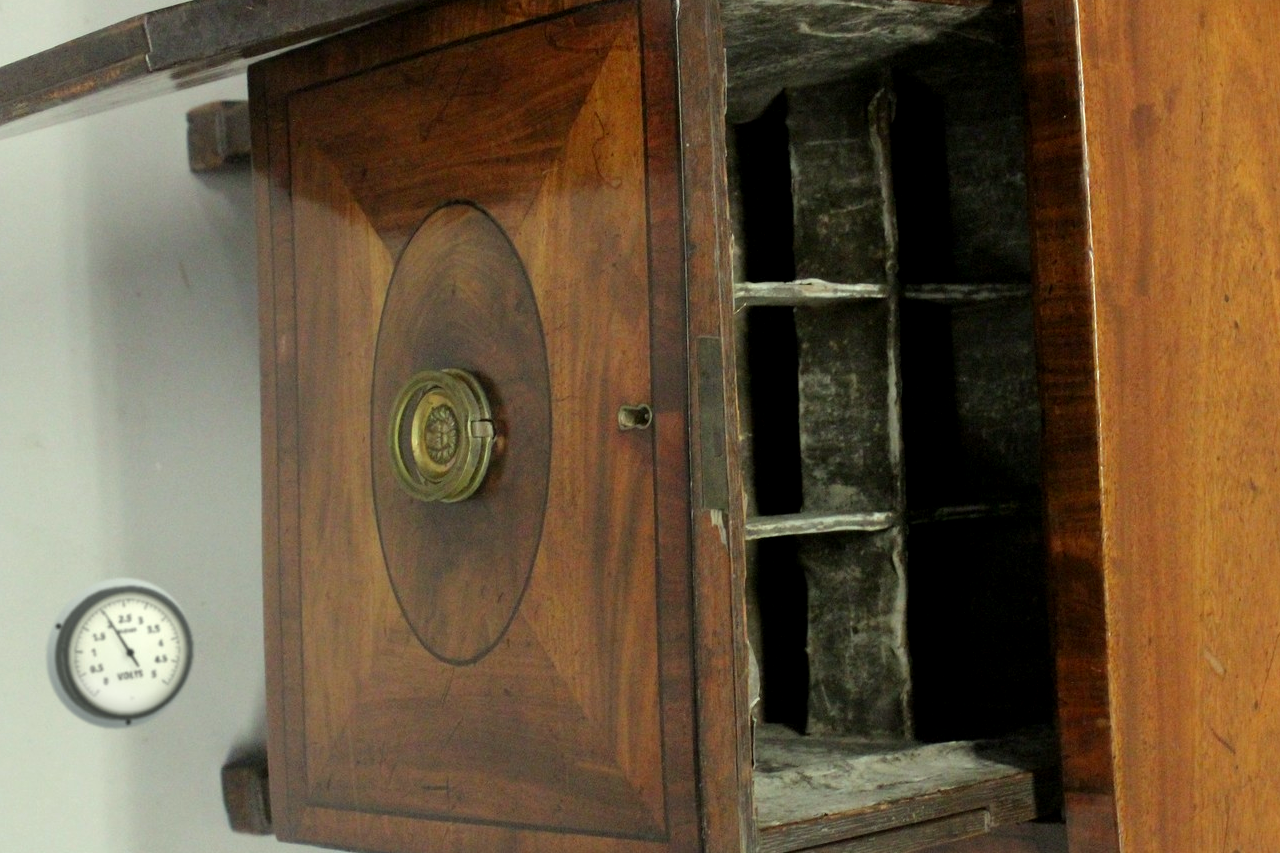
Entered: 2; V
